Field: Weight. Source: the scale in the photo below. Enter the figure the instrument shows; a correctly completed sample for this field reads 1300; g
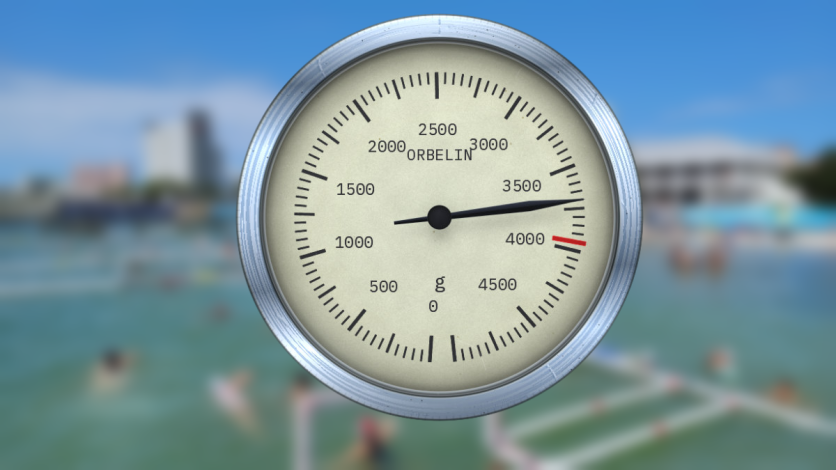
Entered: 3700; g
